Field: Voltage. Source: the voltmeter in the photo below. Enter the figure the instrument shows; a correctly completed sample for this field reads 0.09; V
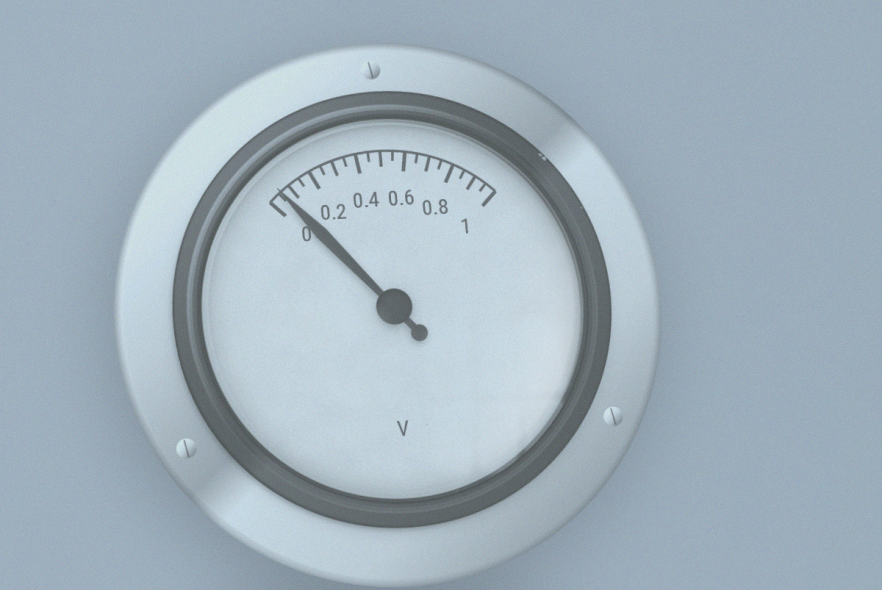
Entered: 0.05; V
